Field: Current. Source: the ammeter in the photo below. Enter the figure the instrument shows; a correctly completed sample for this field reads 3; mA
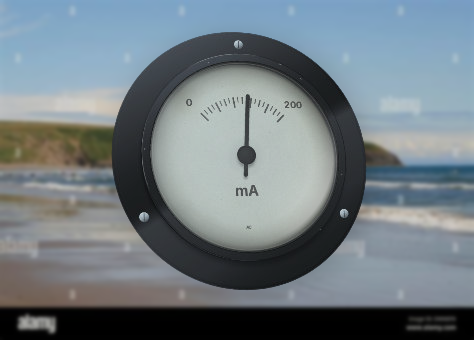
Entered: 110; mA
